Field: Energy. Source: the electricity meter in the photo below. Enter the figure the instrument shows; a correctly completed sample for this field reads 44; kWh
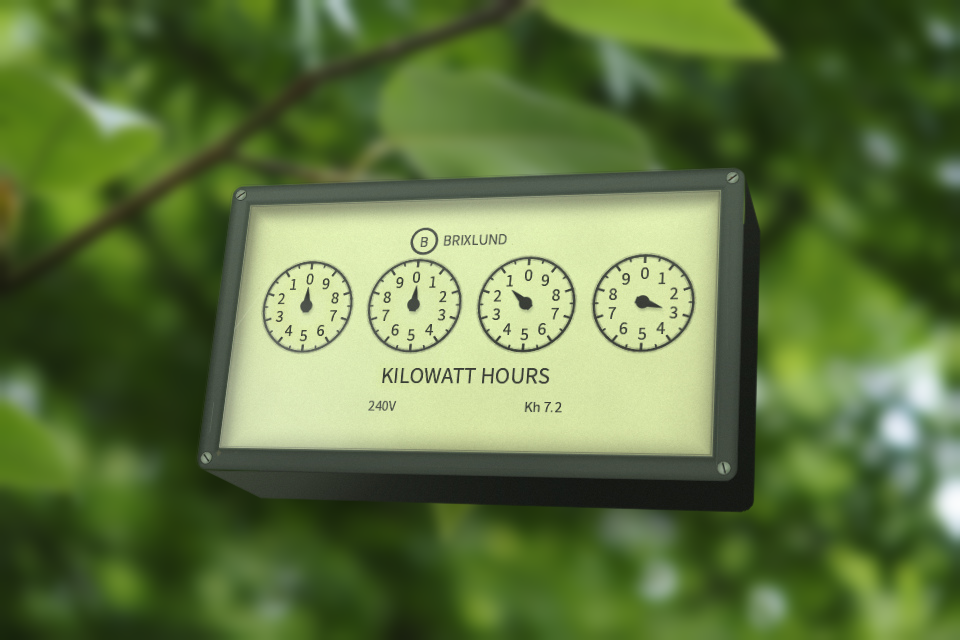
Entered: 13; kWh
